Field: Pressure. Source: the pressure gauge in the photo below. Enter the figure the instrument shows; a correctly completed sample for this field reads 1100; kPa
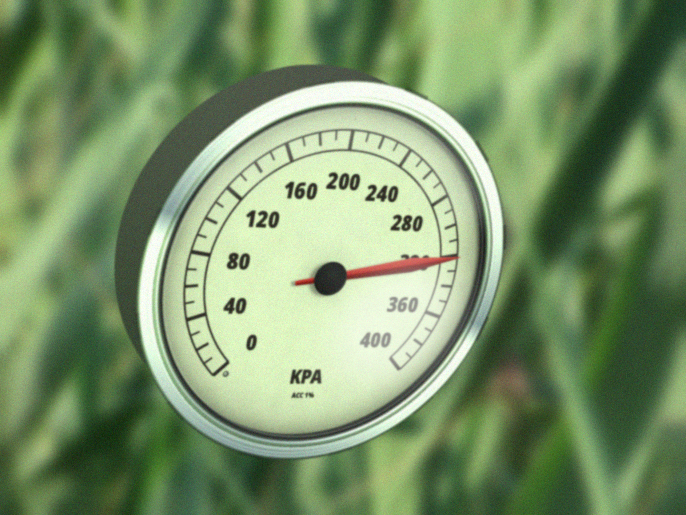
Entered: 320; kPa
